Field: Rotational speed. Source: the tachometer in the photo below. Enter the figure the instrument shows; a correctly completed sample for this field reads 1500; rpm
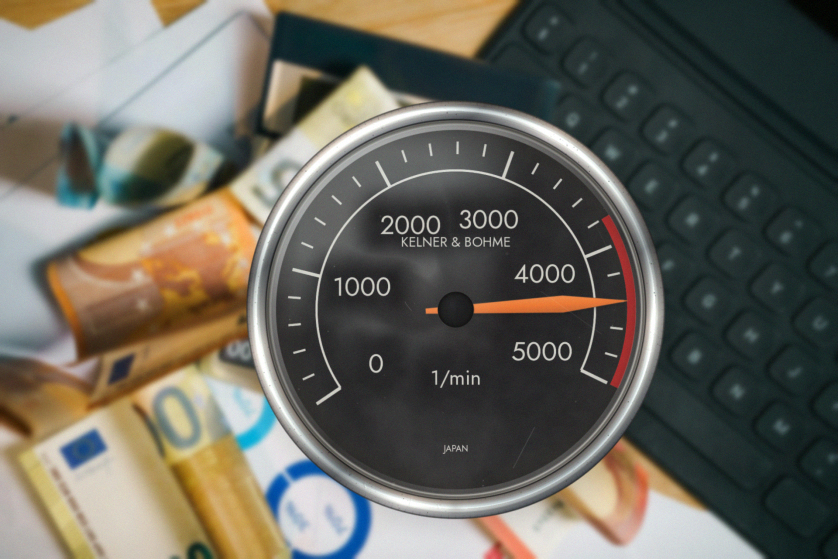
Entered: 4400; rpm
